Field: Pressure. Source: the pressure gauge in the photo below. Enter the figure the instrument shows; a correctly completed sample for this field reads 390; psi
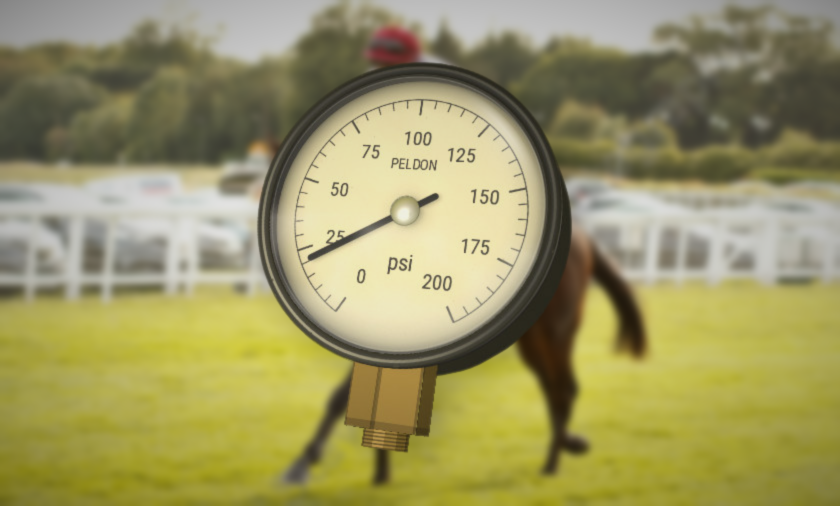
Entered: 20; psi
